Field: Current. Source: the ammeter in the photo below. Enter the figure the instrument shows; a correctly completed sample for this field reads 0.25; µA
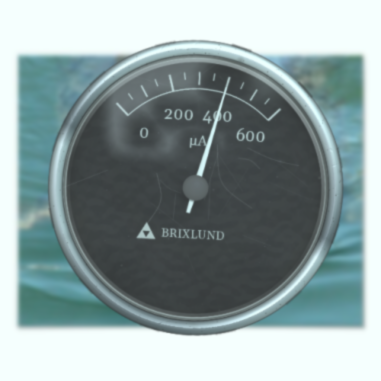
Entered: 400; µA
